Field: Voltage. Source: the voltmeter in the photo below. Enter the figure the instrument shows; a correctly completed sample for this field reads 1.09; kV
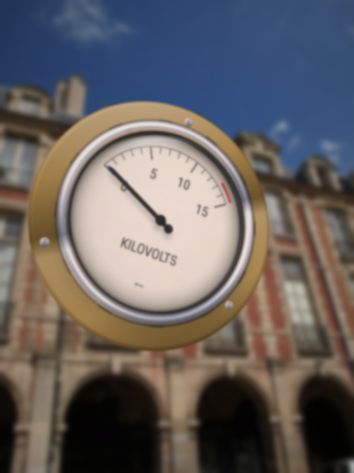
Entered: 0; kV
